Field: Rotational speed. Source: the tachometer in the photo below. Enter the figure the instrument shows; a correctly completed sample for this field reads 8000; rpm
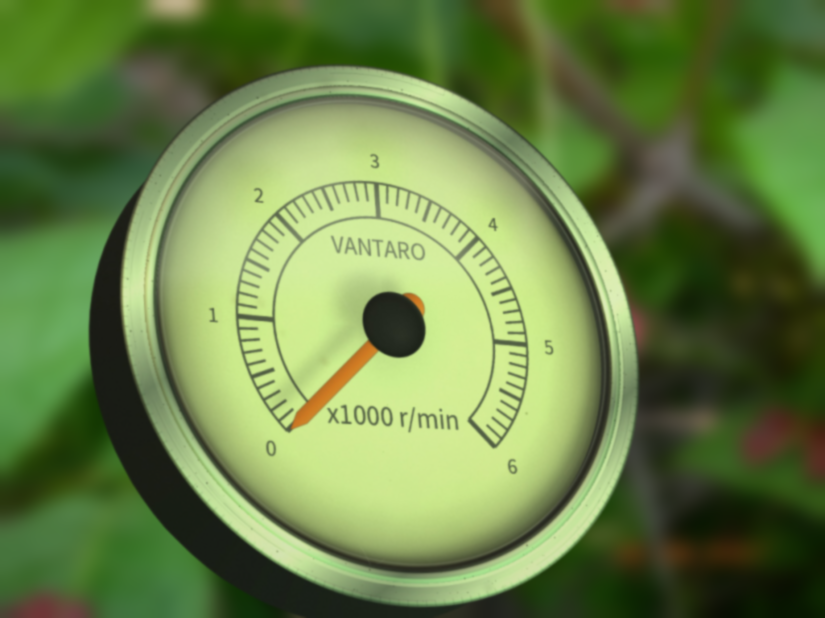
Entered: 0; rpm
